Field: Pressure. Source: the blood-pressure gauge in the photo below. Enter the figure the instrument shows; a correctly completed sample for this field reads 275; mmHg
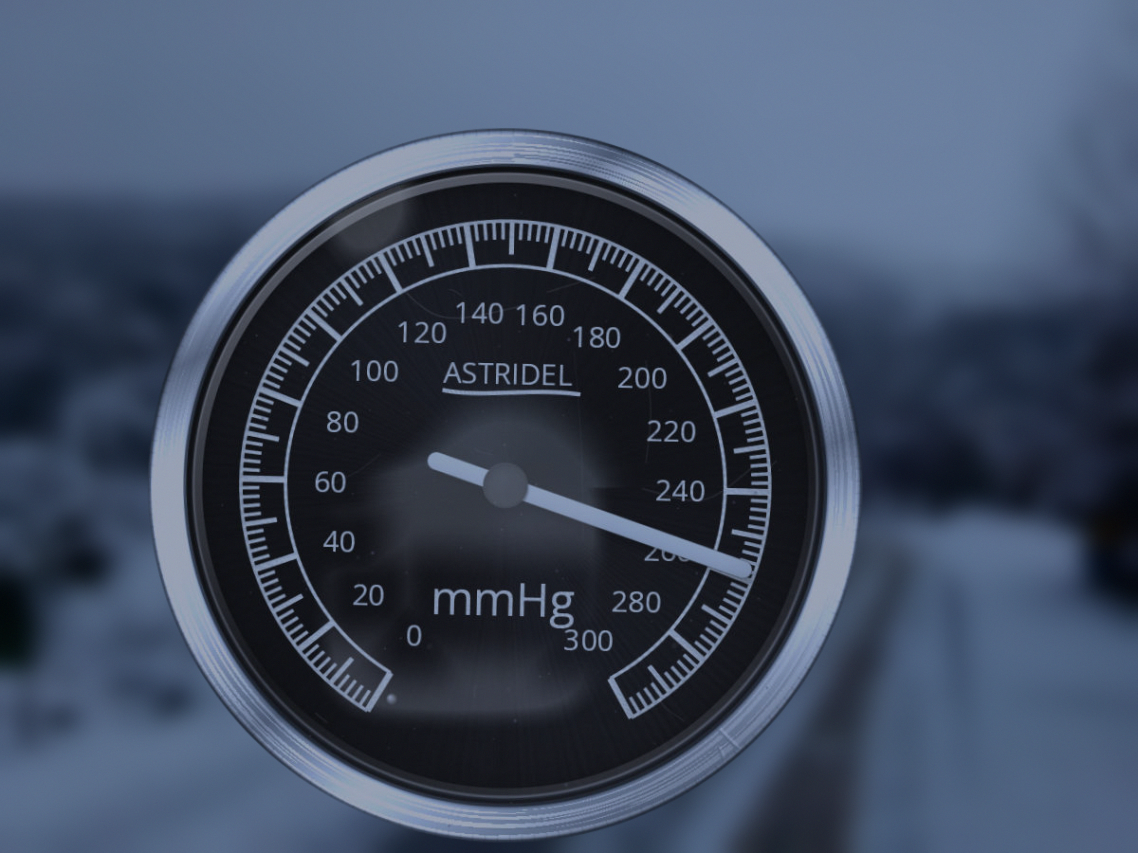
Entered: 258; mmHg
